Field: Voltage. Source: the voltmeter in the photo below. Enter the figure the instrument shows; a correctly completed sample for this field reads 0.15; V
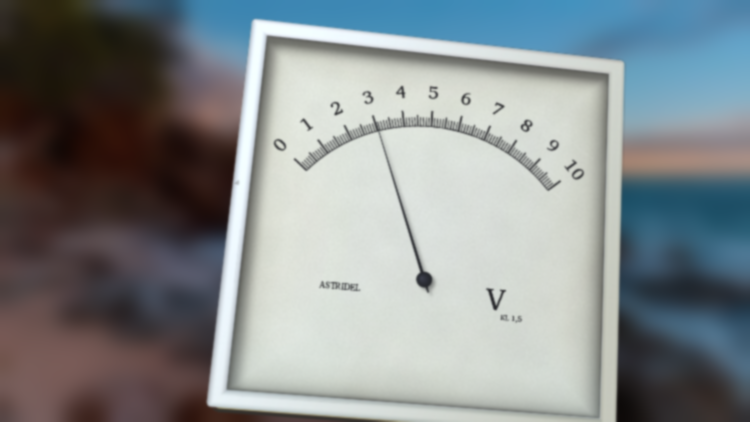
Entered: 3; V
